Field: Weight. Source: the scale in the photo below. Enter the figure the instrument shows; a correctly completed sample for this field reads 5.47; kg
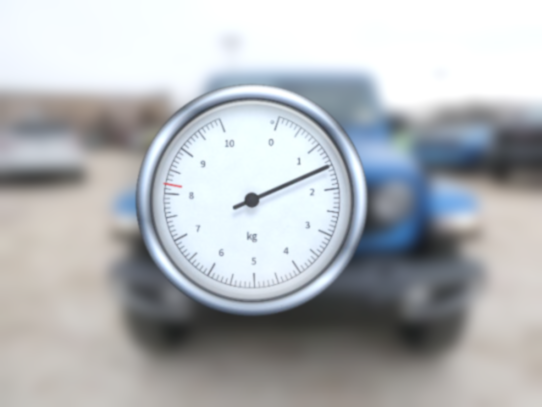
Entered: 1.5; kg
